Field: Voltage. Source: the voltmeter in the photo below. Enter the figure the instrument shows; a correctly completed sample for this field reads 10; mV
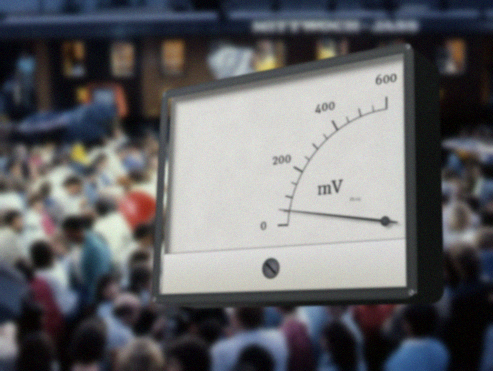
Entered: 50; mV
